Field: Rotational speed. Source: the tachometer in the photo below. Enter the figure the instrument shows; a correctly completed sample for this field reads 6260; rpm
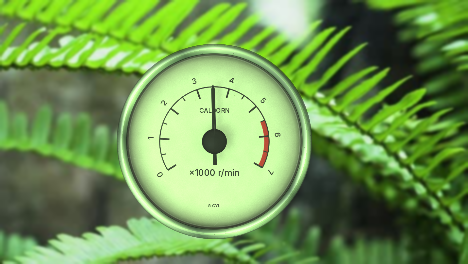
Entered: 3500; rpm
